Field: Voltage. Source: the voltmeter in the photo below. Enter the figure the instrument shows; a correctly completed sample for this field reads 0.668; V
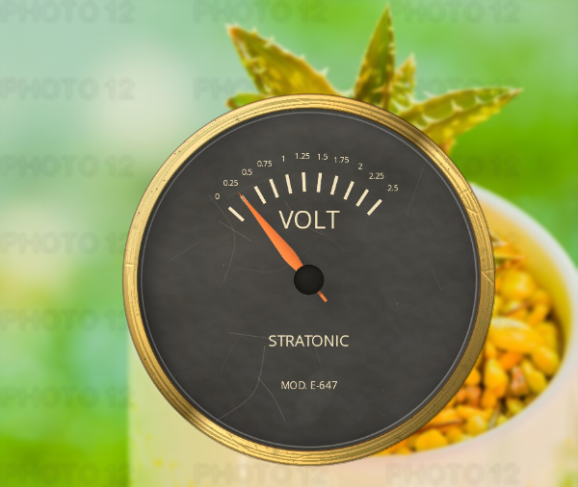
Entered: 0.25; V
